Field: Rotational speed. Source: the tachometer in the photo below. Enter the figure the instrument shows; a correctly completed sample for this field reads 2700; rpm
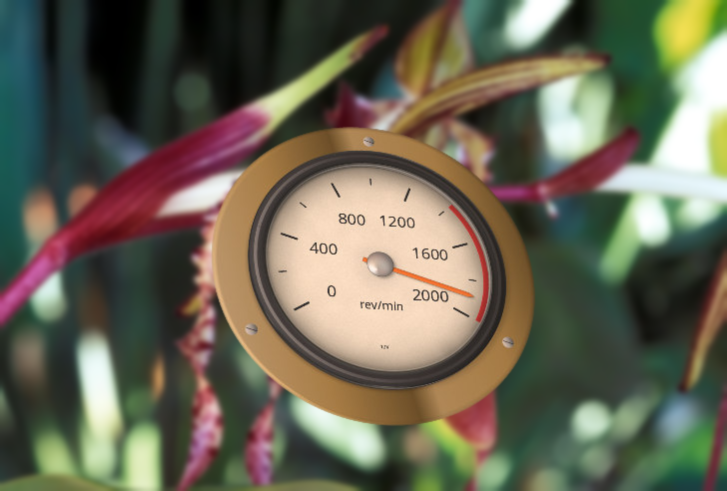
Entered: 1900; rpm
